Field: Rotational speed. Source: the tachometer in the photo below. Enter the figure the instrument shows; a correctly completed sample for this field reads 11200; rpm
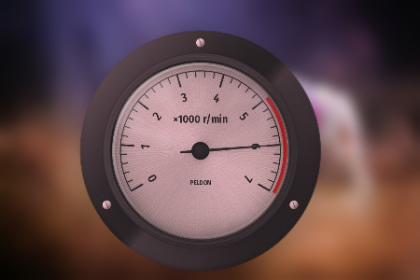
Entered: 6000; rpm
